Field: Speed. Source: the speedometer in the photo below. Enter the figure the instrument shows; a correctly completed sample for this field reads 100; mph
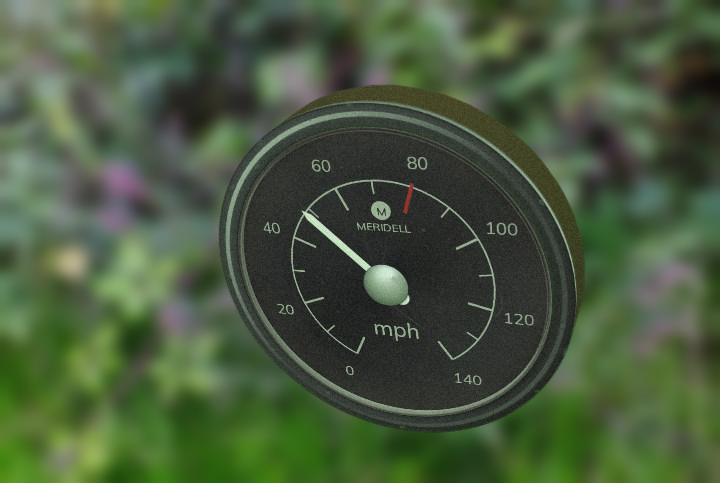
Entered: 50; mph
